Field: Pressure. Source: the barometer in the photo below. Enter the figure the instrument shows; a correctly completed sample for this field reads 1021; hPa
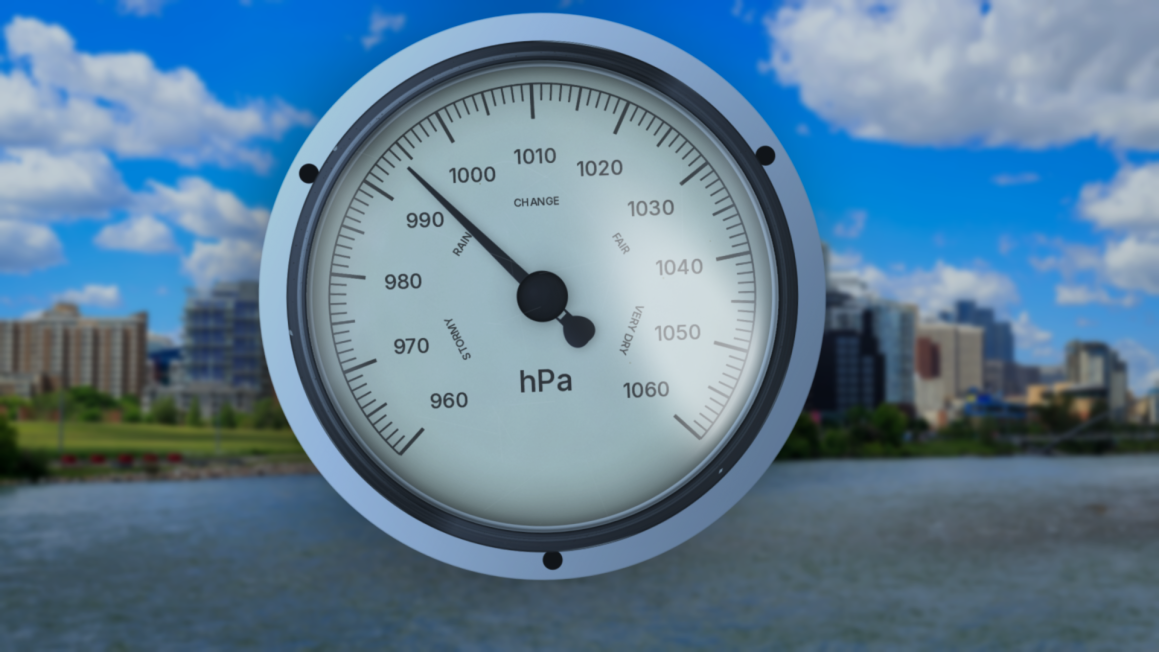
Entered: 994; hPa
